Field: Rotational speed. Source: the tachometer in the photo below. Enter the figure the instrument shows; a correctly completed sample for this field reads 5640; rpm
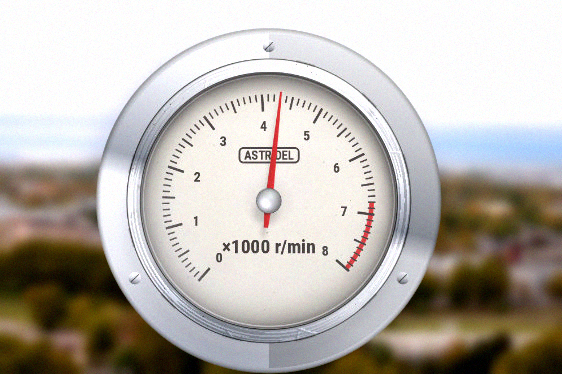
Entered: 4300; rpm
